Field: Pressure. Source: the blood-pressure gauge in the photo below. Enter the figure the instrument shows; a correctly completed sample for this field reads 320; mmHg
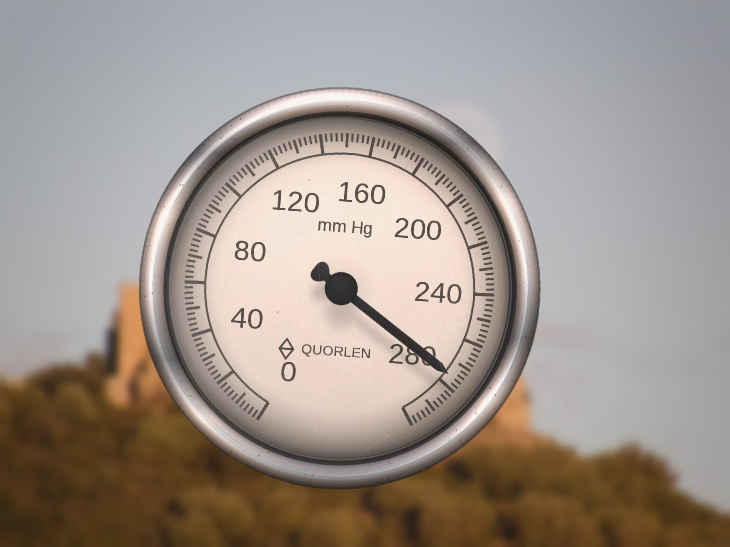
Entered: 276; mmHg
